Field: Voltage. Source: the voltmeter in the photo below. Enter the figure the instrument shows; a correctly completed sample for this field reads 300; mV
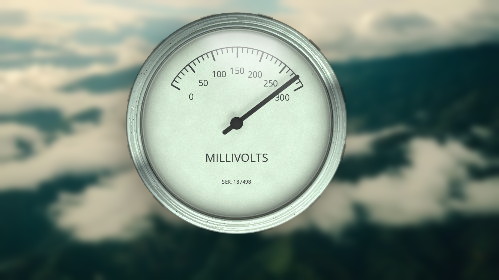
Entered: 280; mV
